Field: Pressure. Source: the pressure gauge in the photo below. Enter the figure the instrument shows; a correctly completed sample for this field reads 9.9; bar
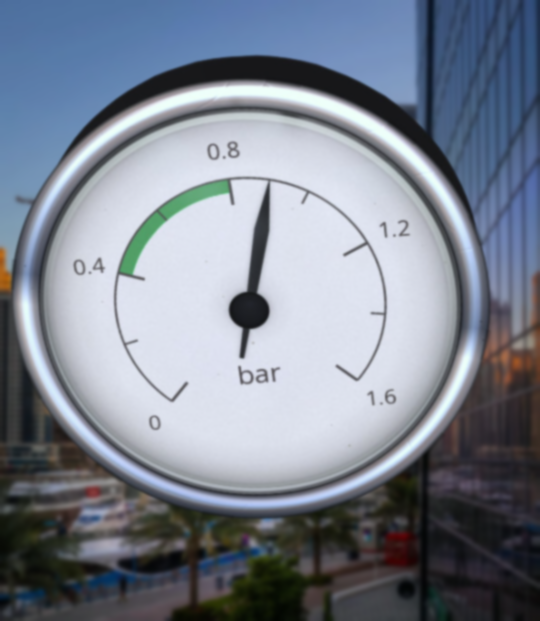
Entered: 0.9; bar
